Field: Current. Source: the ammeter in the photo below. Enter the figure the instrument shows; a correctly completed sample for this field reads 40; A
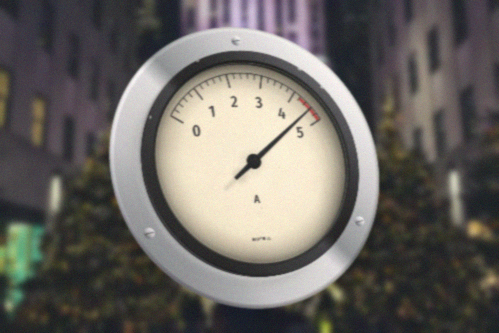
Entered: 4.6; A
